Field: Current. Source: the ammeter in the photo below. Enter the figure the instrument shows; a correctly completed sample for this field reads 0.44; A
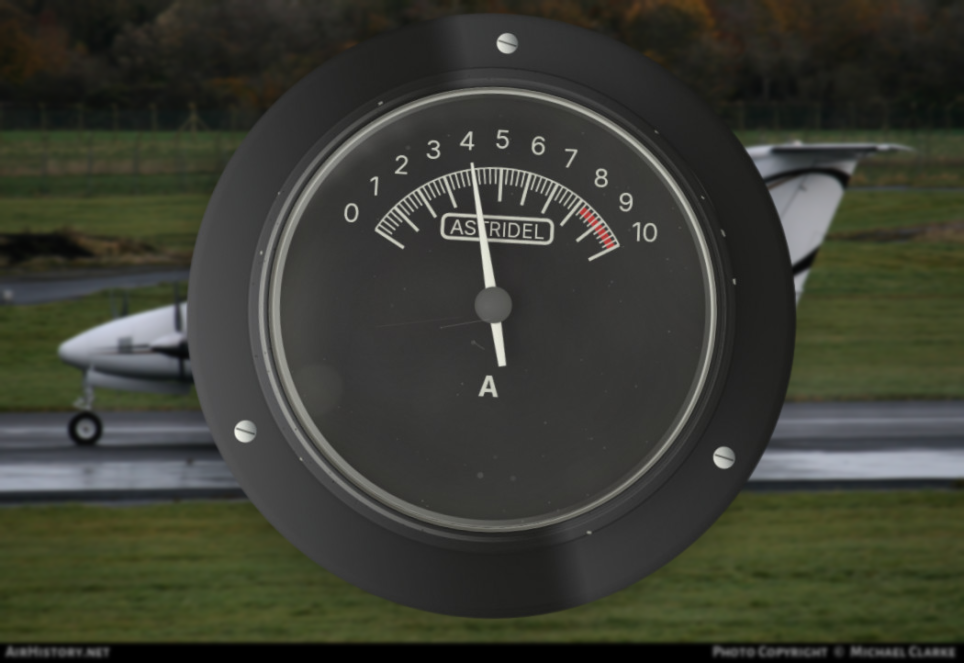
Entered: 4; A
